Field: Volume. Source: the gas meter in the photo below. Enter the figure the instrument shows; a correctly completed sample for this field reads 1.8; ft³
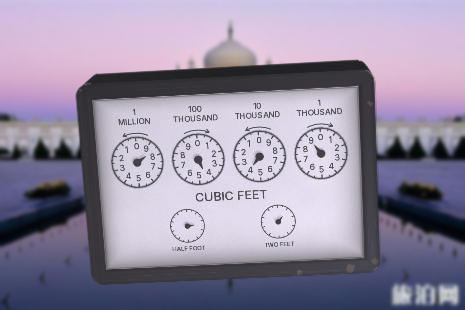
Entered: 843900; ft³
